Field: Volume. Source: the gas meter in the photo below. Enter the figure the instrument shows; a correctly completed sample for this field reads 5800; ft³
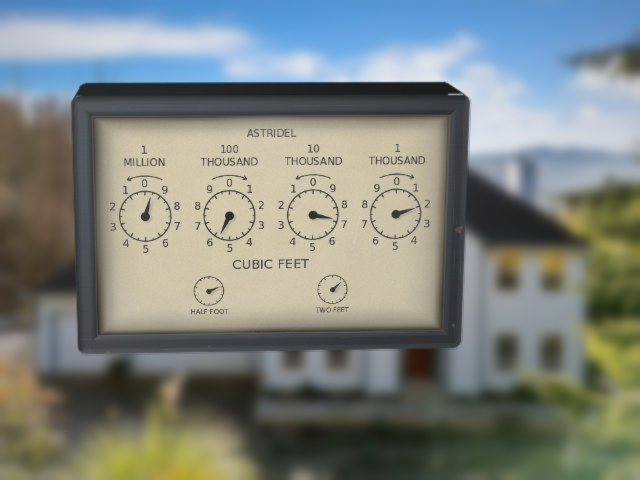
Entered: 957200; ft³
